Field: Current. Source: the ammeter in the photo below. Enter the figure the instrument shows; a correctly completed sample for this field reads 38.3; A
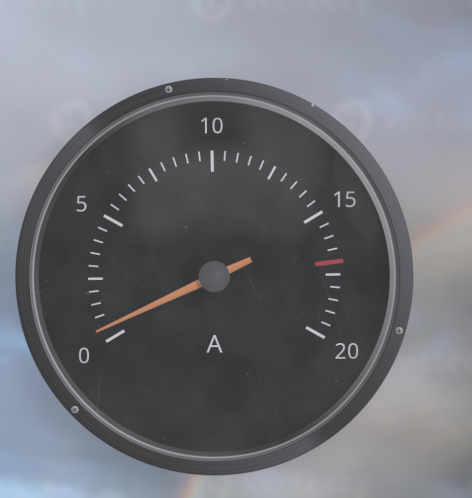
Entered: 0.5; A
